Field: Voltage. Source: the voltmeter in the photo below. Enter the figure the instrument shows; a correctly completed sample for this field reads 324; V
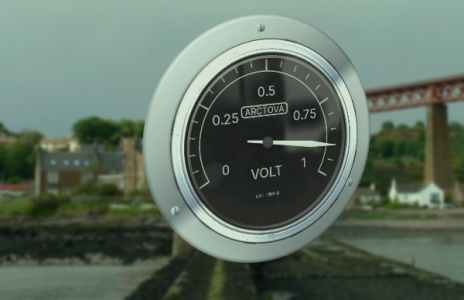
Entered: 0.9; V
